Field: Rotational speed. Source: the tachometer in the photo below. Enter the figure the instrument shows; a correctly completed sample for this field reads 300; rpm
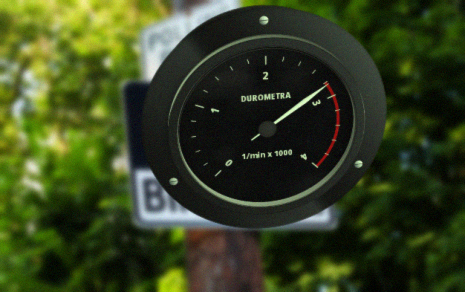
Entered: 2800; rpm
